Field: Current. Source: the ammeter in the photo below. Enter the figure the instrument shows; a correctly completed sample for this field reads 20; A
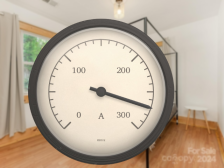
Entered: 270; A
